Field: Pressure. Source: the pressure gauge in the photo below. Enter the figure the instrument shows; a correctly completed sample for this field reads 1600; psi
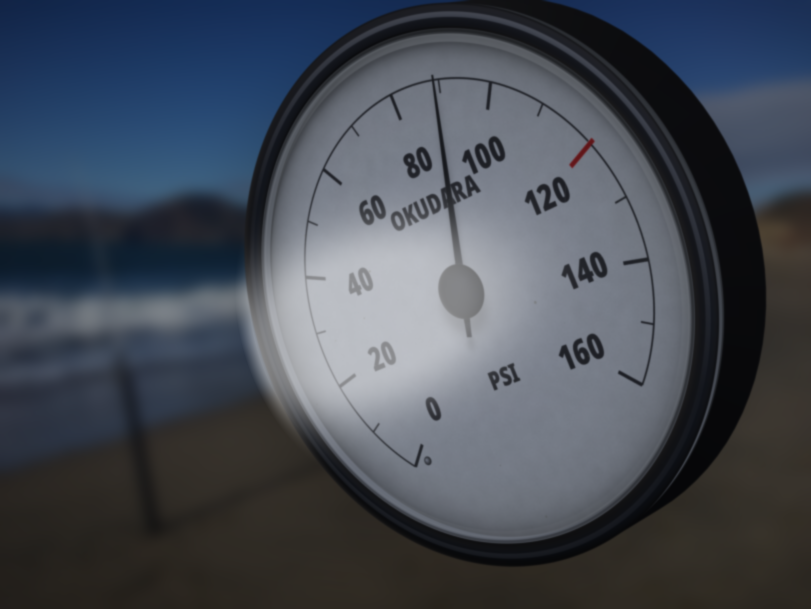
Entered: 90; psi
